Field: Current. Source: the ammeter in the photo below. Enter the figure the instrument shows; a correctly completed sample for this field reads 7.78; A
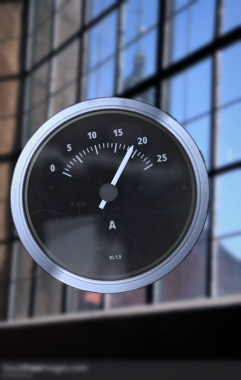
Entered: 19; A
